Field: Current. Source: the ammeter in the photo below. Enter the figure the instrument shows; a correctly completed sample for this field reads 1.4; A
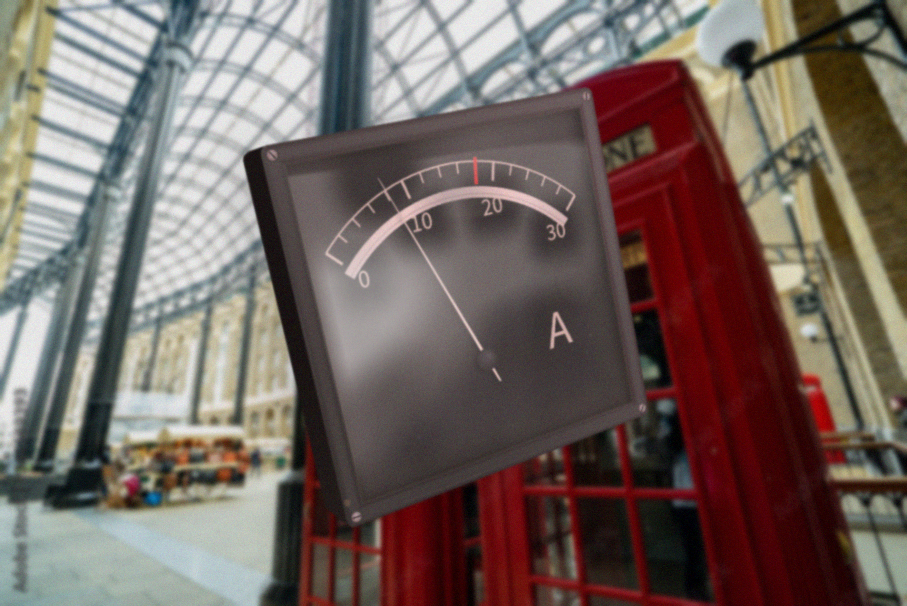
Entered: 8; A
